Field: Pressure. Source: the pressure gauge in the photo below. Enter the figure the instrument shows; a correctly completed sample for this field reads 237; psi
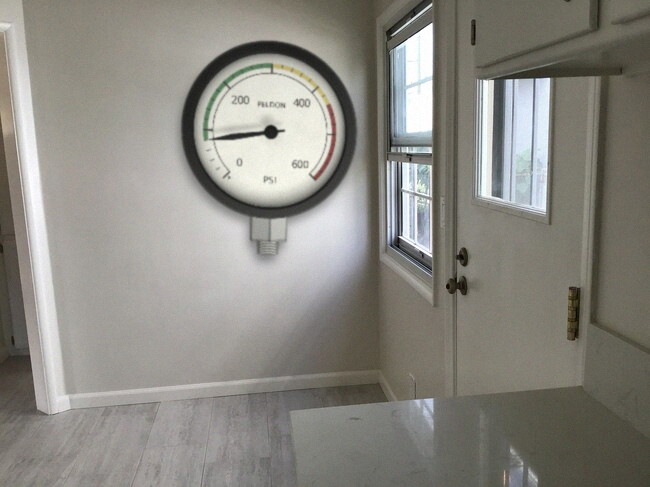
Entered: 80; psi
